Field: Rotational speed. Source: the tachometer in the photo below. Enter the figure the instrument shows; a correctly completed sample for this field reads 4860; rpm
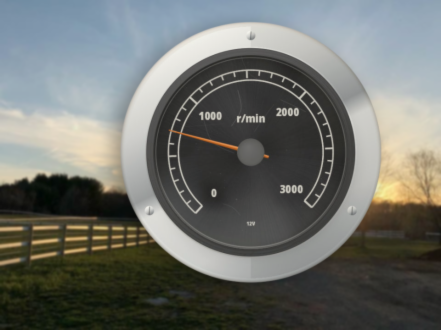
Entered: 700; rpm
